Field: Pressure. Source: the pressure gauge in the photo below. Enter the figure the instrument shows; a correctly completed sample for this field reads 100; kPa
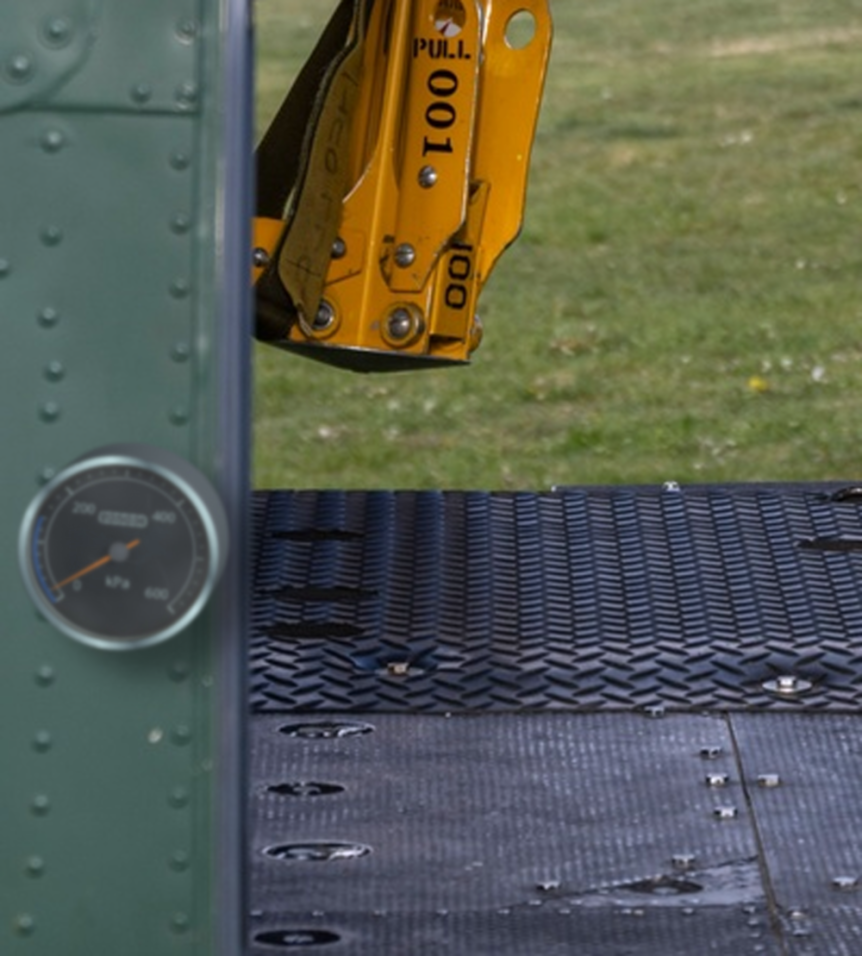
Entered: 20; kPa
